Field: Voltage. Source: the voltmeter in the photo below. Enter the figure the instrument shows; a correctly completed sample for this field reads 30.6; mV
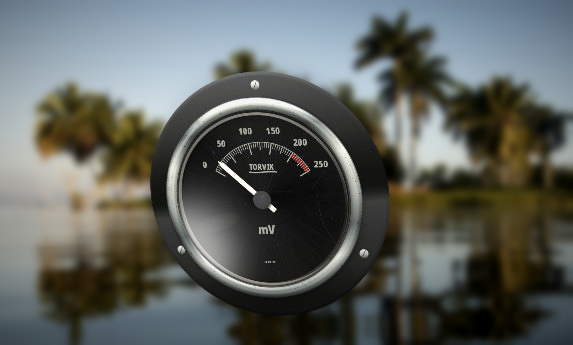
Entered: 25; mV
